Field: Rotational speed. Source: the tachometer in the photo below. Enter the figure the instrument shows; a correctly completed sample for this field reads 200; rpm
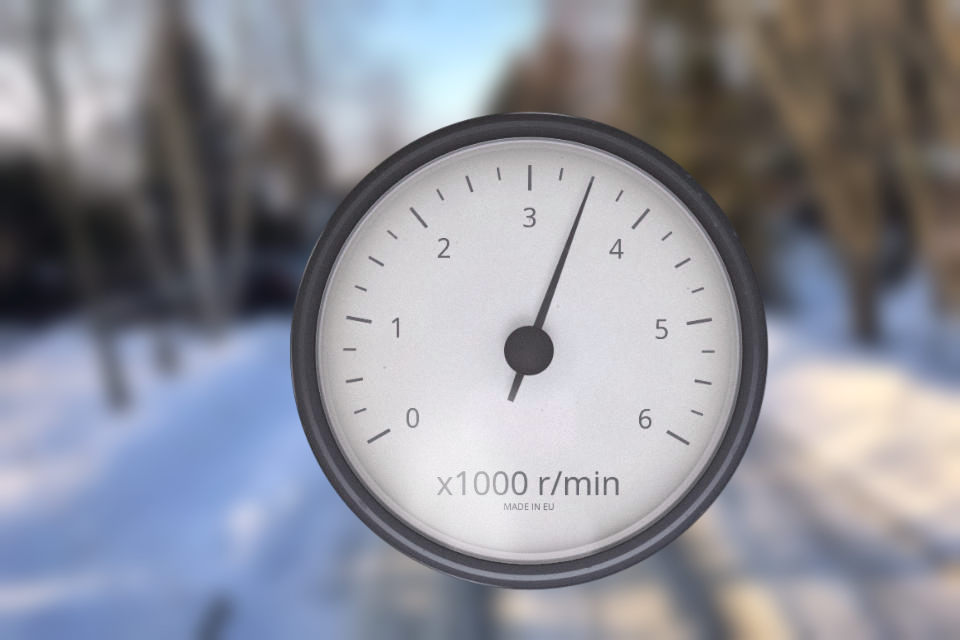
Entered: 3500; rpm
